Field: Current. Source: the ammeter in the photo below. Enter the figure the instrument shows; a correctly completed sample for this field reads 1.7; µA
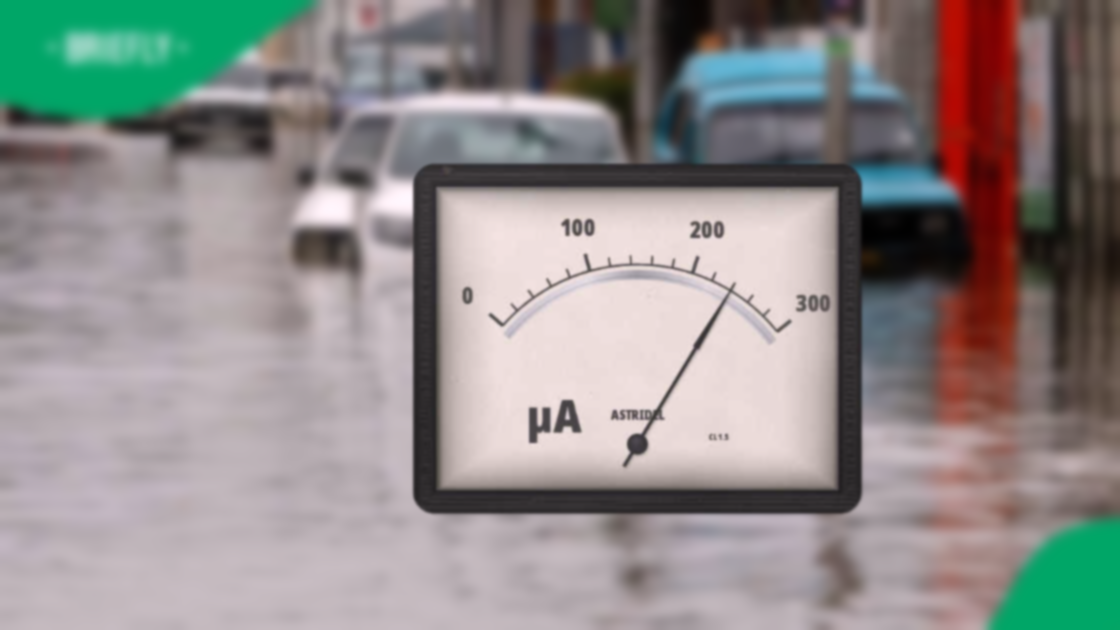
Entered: 240; µA
